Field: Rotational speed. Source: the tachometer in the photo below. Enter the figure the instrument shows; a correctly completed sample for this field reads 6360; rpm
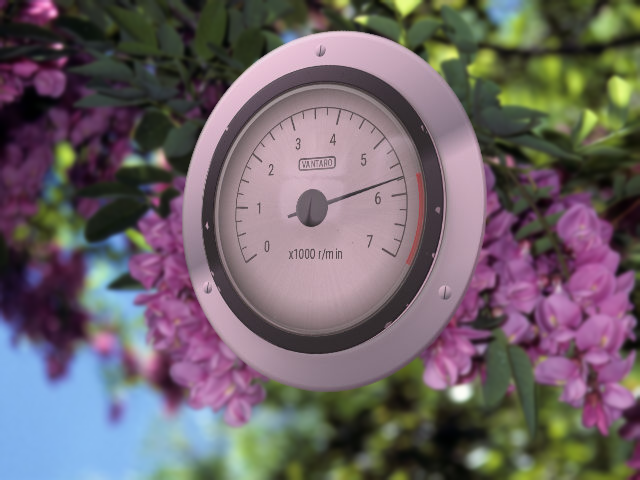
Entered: 5750; rpm
